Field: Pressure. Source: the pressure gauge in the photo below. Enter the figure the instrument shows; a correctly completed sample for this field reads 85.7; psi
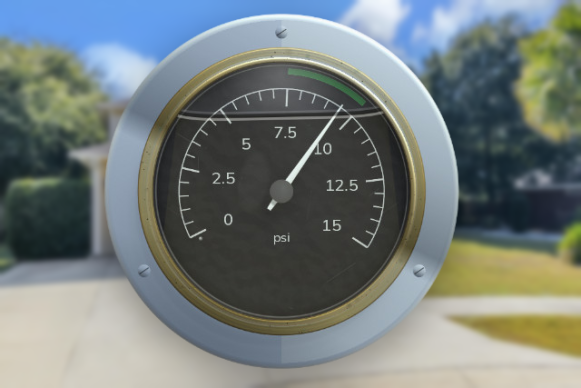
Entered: 9.5; psi
